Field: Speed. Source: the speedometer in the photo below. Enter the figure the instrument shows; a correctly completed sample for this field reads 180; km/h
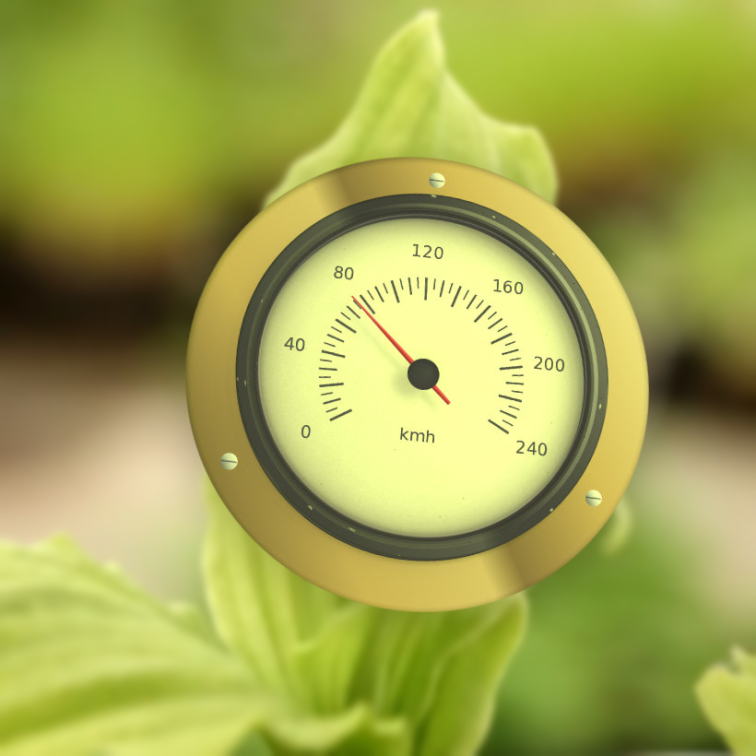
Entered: 75; km/h
